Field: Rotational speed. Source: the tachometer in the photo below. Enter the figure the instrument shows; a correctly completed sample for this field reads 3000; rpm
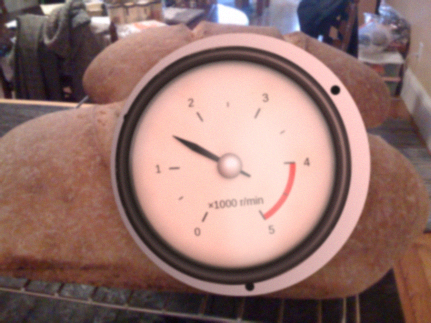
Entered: 1500; rpm
